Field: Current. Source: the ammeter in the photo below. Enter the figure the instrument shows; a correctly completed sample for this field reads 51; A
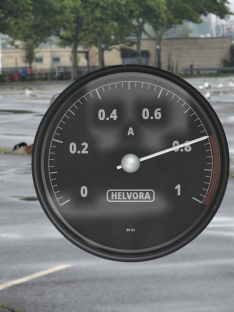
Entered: 0.8; A
